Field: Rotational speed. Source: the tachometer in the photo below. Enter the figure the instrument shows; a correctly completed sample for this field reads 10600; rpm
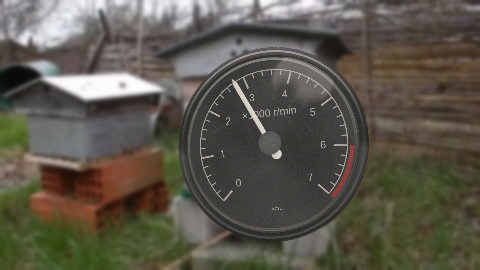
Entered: 2800; rpm
